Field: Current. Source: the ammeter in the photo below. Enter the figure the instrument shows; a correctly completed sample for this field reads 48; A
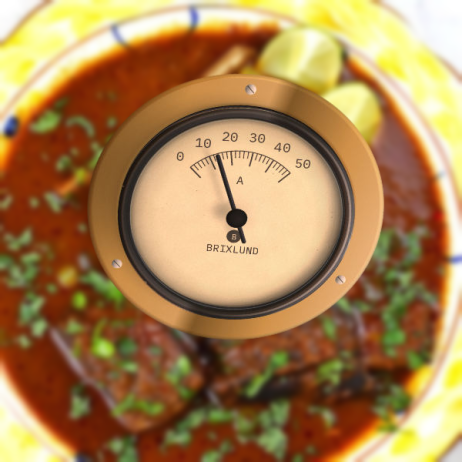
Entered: 14; A
